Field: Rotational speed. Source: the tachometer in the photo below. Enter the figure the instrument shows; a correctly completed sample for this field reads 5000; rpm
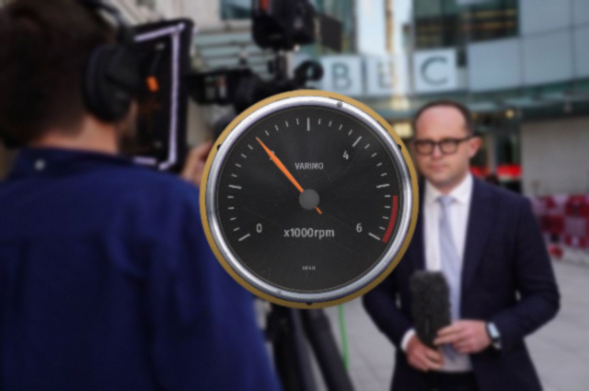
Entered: 2000; rpm
